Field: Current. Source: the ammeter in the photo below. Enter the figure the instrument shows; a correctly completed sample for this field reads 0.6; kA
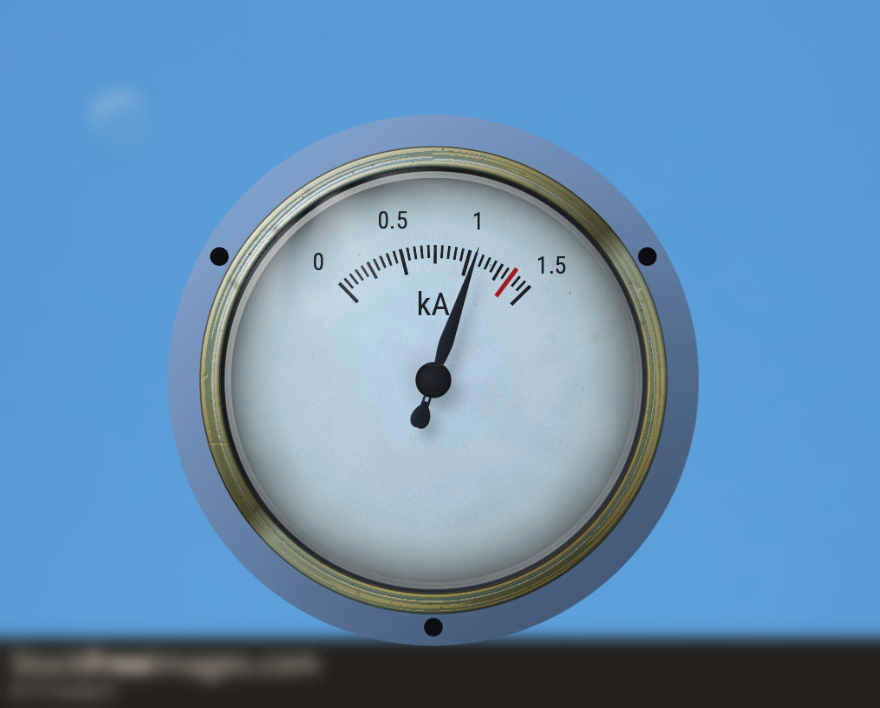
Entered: 1.05; kA
